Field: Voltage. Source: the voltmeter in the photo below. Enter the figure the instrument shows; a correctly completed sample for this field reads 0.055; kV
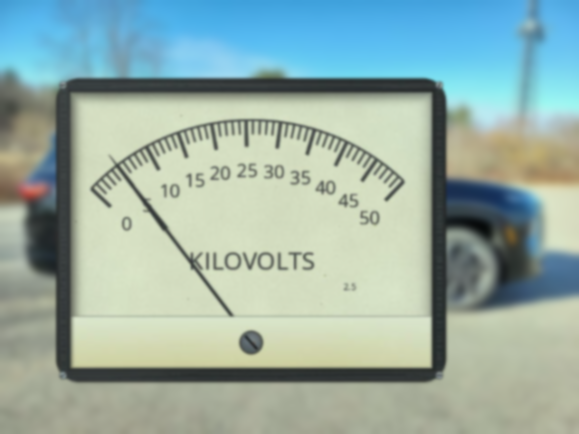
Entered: 5; kV
